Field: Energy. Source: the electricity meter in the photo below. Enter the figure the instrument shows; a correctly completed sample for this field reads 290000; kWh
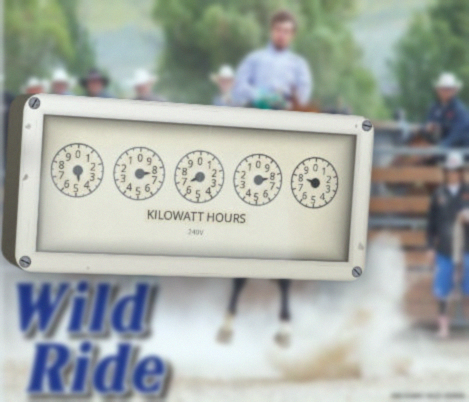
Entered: 47678; kWh
